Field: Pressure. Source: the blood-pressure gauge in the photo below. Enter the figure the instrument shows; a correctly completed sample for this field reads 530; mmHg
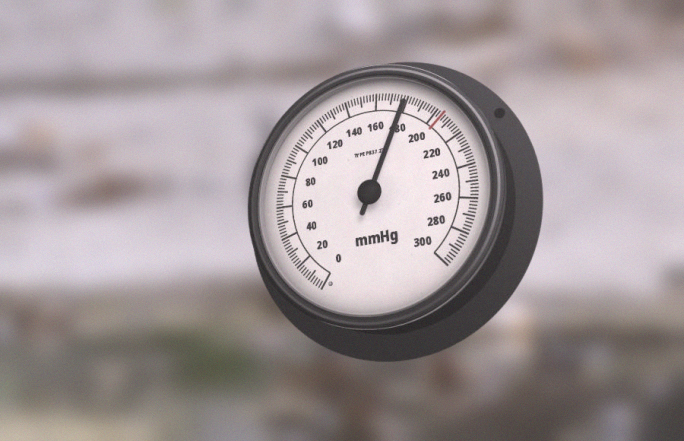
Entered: 180; mmHg
